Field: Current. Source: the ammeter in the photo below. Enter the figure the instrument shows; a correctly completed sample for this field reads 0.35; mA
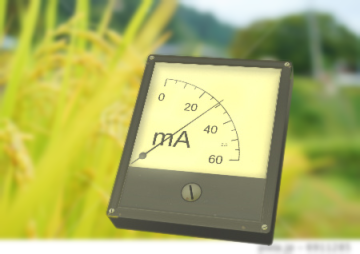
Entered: 30; mA
